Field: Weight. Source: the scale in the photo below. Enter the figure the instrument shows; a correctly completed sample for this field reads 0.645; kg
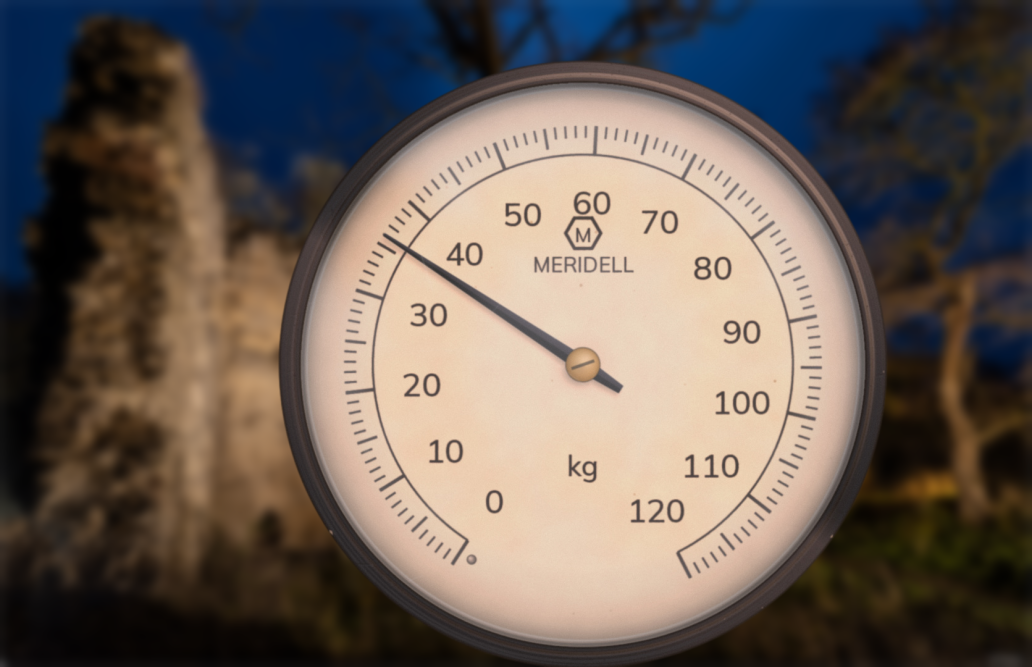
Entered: 36; kg
